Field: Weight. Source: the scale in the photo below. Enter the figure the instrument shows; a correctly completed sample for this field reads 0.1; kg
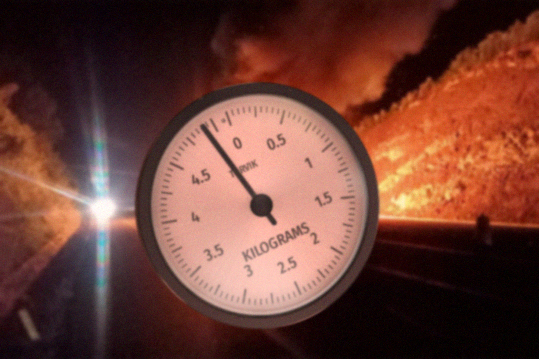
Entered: 4.9; kg
